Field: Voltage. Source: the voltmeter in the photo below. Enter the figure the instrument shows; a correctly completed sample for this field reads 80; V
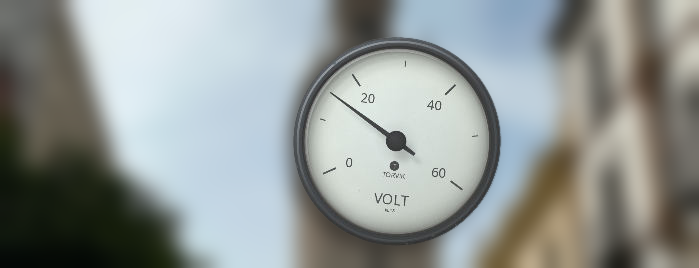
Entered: 15; V
